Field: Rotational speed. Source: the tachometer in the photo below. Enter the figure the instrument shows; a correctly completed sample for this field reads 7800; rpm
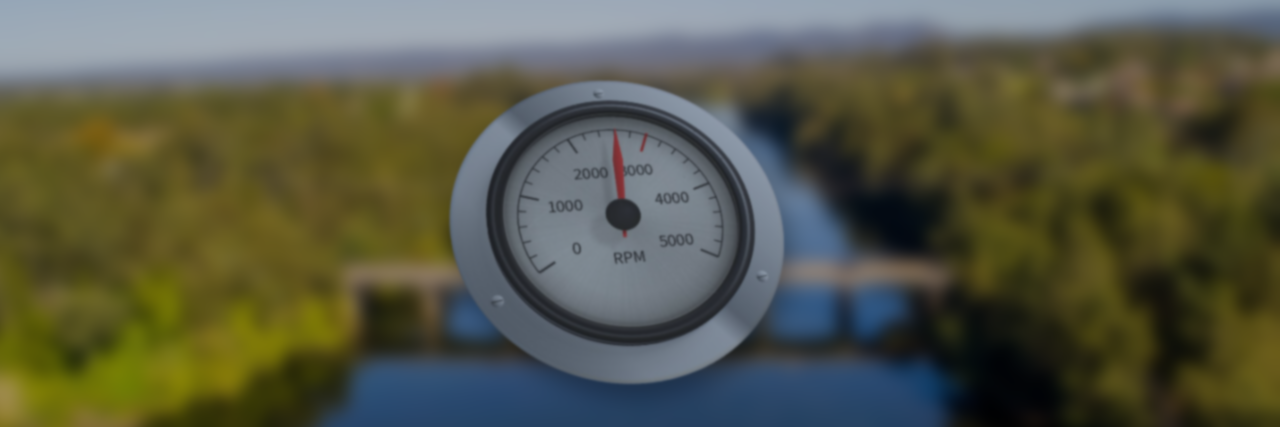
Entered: 2600; rpm
